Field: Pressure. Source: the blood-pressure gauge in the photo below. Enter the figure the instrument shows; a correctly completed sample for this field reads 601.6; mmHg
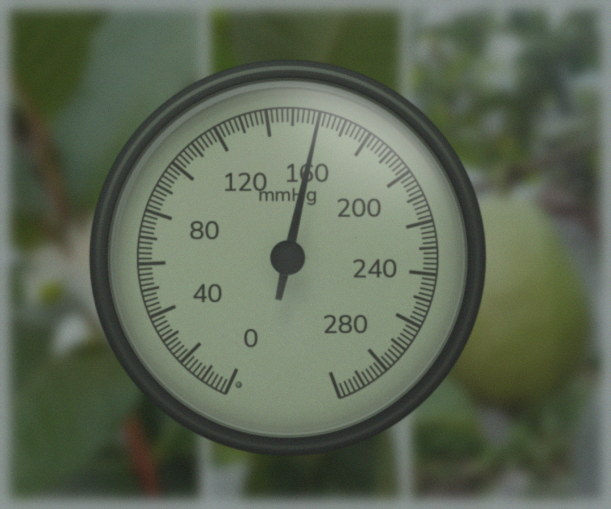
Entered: 160; mmHg
